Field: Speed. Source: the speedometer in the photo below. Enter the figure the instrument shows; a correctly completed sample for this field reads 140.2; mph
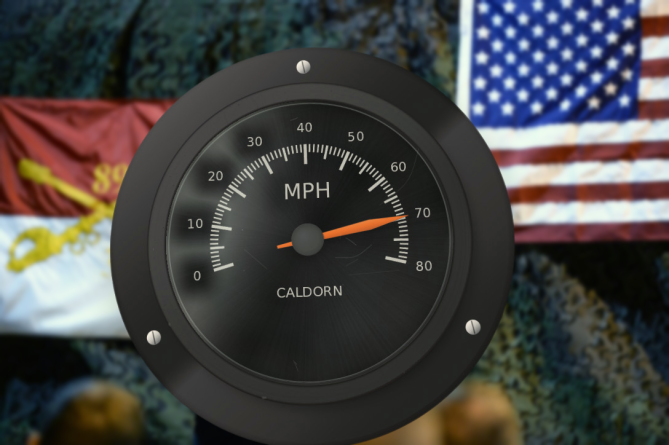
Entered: 70; mph
